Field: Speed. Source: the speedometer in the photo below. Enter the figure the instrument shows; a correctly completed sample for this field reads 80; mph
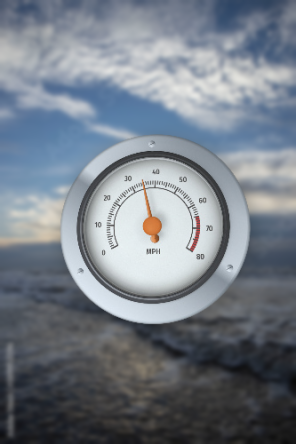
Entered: 35; mph
